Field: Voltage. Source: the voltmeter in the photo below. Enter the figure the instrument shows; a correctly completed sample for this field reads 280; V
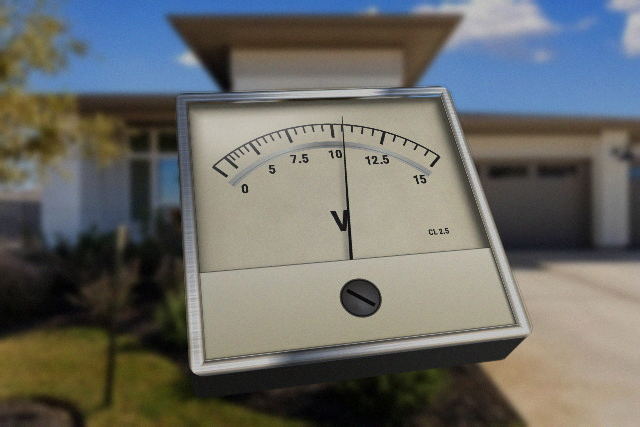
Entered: 10.5; V
